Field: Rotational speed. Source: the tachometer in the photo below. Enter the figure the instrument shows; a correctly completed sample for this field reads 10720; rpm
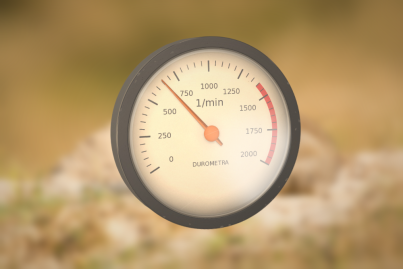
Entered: 650; rpm
